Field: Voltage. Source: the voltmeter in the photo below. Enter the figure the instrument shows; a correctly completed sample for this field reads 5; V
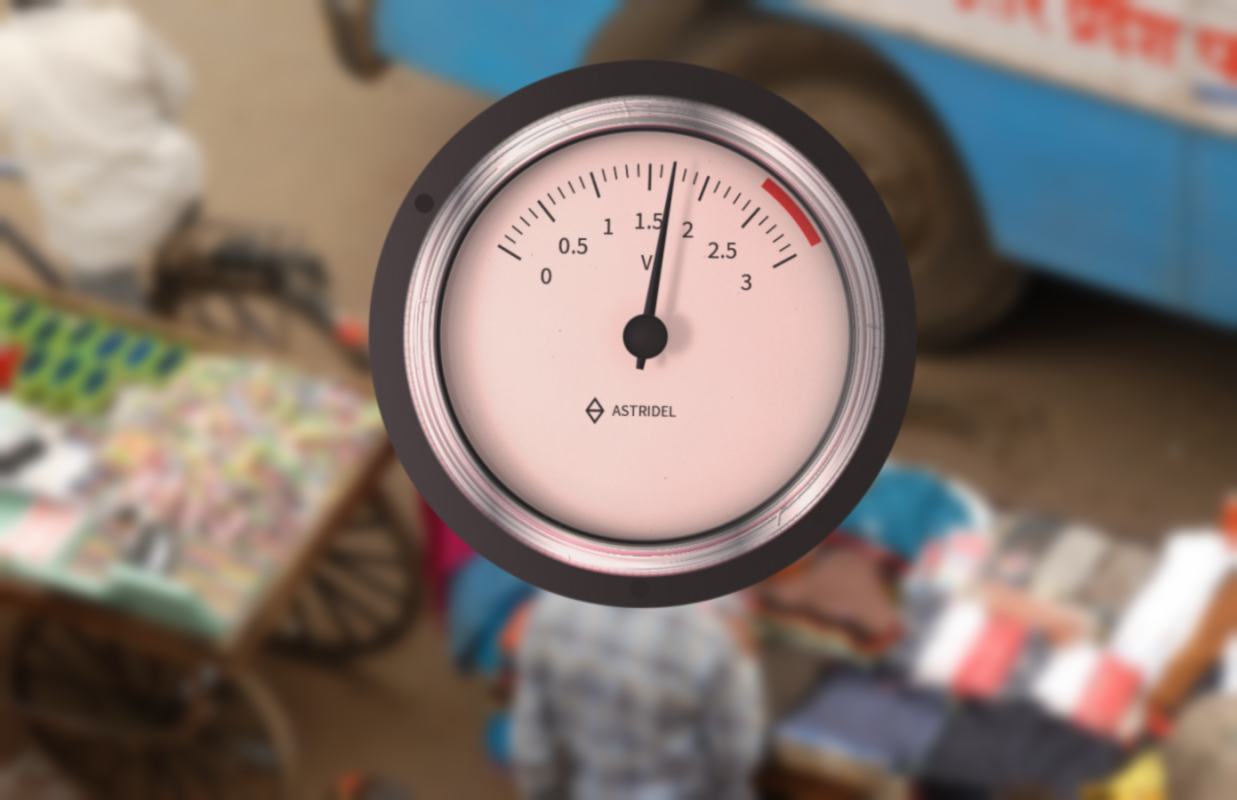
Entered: 1.7; V
